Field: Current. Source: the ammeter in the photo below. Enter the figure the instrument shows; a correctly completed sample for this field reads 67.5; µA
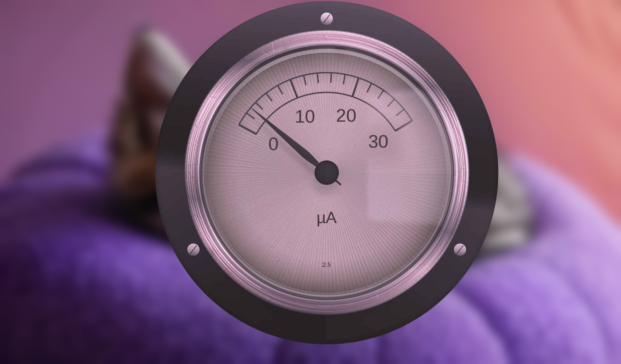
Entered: 3; µA
